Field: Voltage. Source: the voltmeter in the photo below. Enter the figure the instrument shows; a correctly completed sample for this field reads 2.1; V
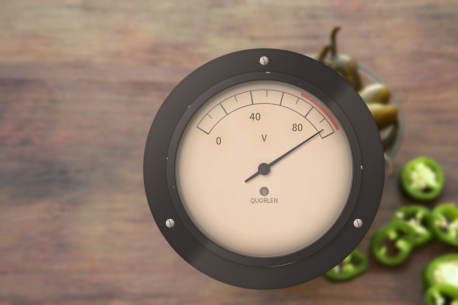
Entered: 95; V
